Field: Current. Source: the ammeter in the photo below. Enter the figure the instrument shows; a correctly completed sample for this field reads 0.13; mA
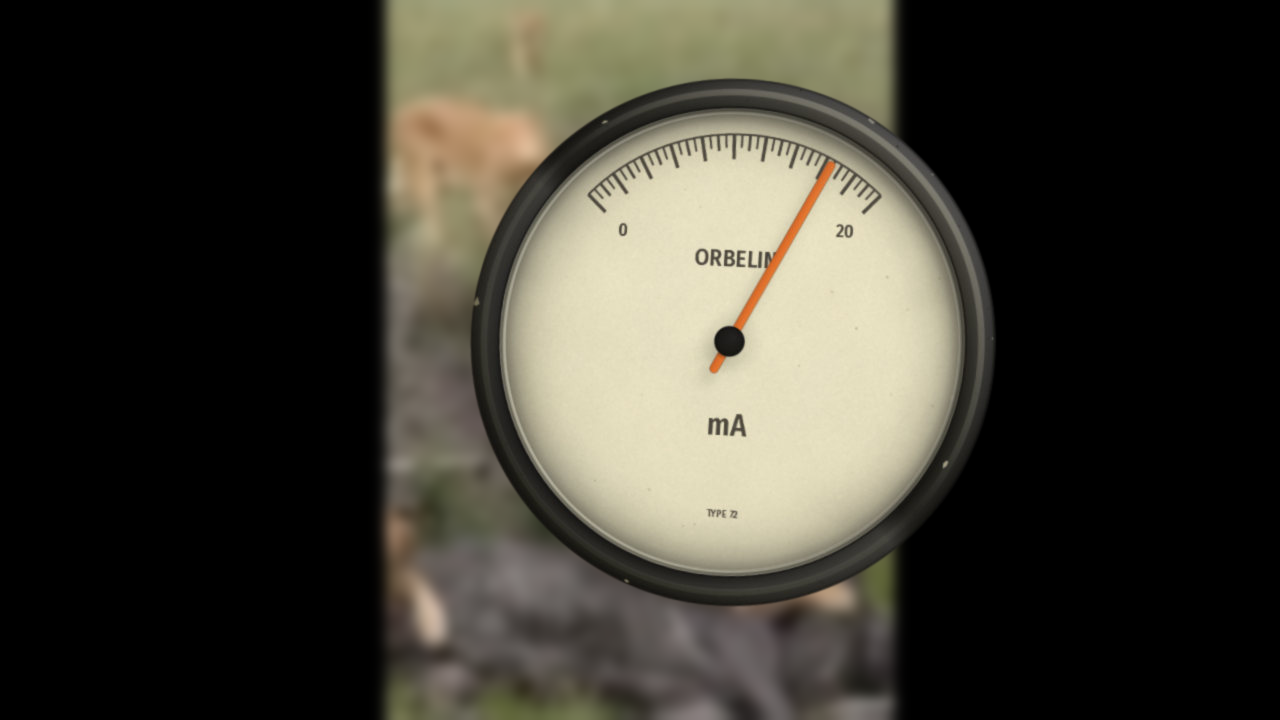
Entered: 16.5; mA
